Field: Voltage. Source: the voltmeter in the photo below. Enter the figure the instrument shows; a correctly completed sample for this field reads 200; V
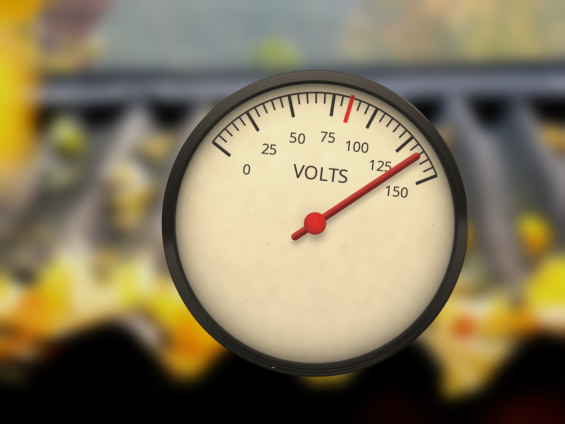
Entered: 135; V
